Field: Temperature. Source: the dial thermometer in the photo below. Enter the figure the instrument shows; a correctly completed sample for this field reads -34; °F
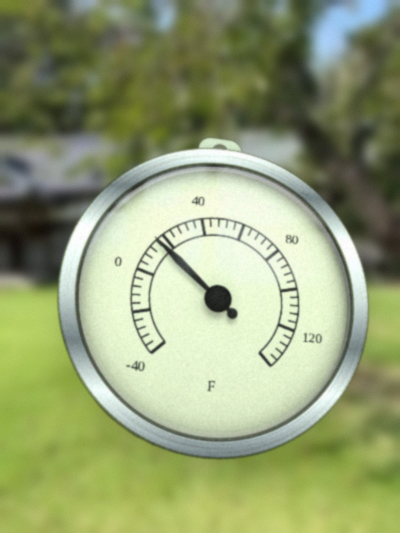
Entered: 16; °F
